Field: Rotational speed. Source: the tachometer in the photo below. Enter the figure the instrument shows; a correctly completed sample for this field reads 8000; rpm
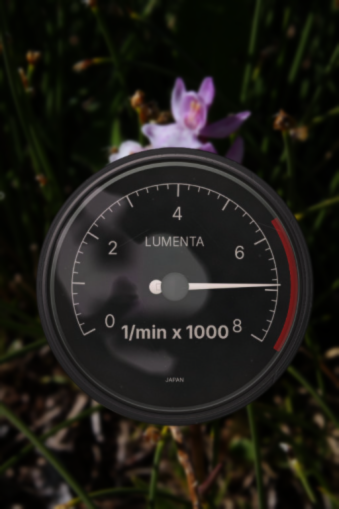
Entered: 6900; rpm
